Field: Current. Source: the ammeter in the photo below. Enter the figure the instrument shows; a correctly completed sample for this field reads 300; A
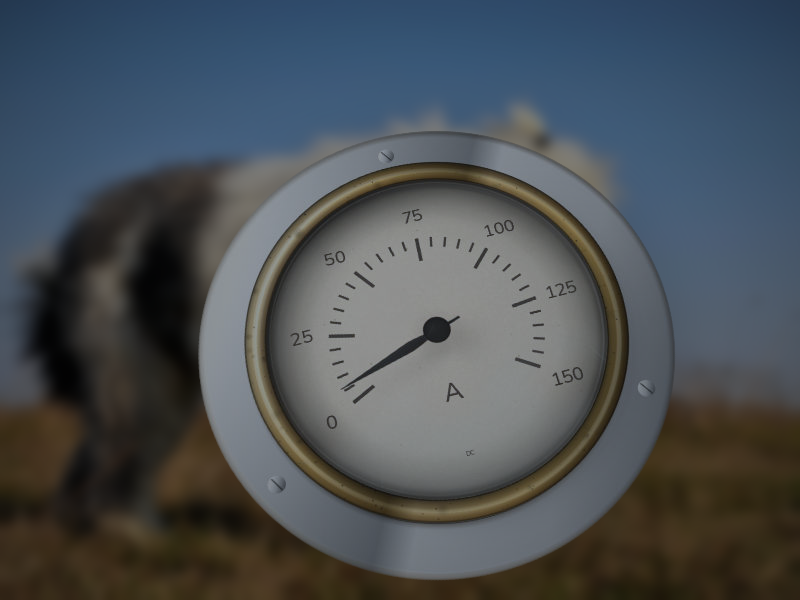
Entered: 5; A
